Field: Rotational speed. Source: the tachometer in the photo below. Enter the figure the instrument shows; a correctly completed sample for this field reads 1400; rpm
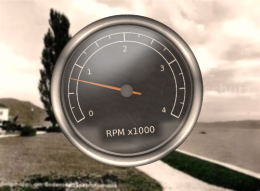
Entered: 750; rpm
